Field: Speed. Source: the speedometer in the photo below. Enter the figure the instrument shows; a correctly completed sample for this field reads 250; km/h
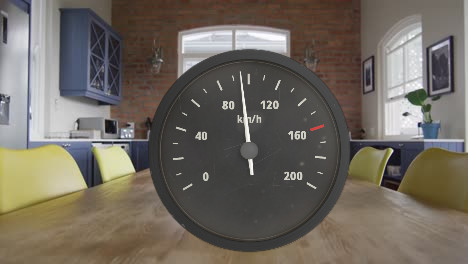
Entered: 95; km/h
